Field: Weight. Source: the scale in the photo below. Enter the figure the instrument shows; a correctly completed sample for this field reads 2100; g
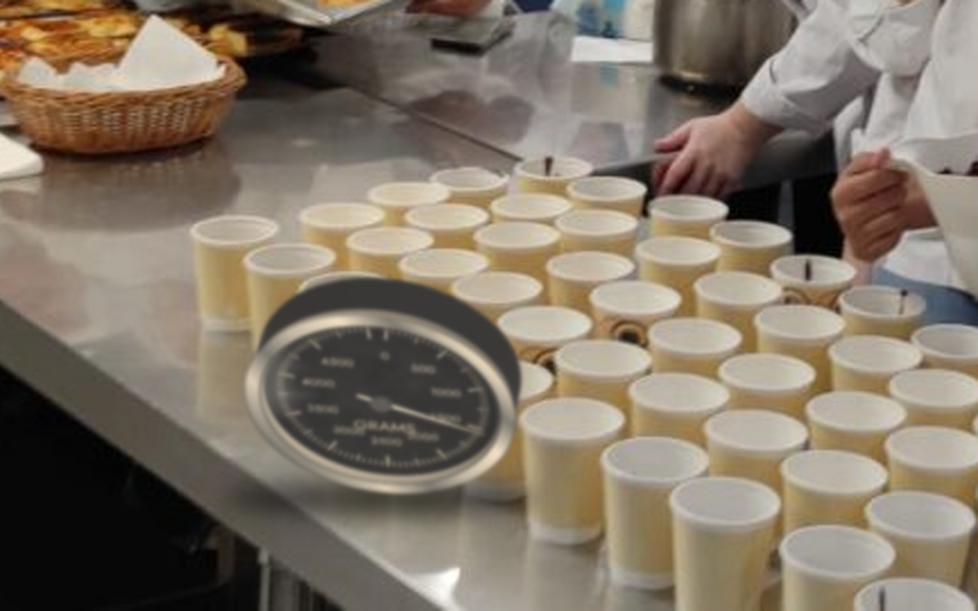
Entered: 1500; g
